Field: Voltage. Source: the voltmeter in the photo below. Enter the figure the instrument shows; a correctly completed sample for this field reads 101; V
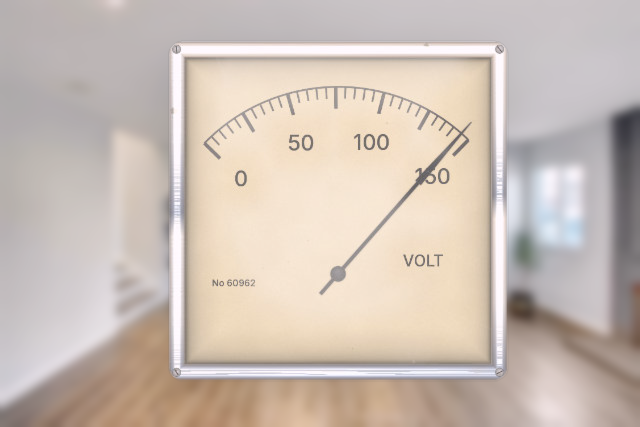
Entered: 145; V
